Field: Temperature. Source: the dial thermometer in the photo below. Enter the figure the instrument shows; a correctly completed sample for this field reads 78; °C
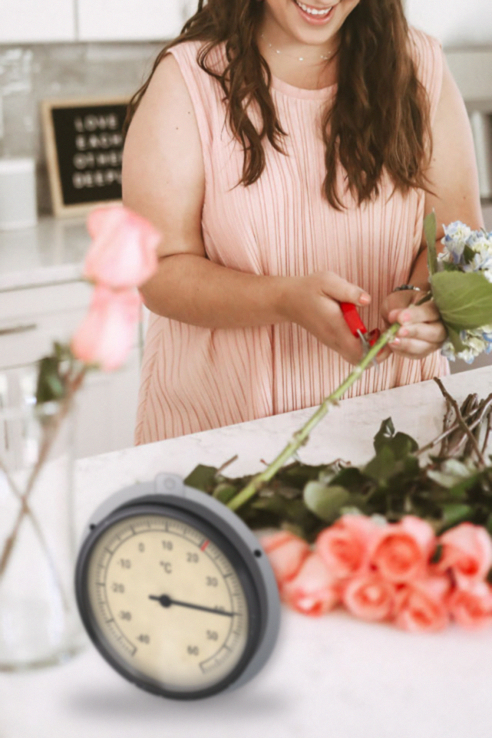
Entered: 40; °C
